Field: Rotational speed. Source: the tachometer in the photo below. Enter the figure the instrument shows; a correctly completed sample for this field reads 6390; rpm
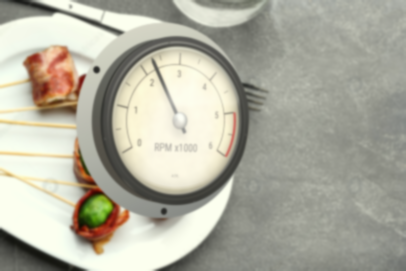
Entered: 2250; rpm
